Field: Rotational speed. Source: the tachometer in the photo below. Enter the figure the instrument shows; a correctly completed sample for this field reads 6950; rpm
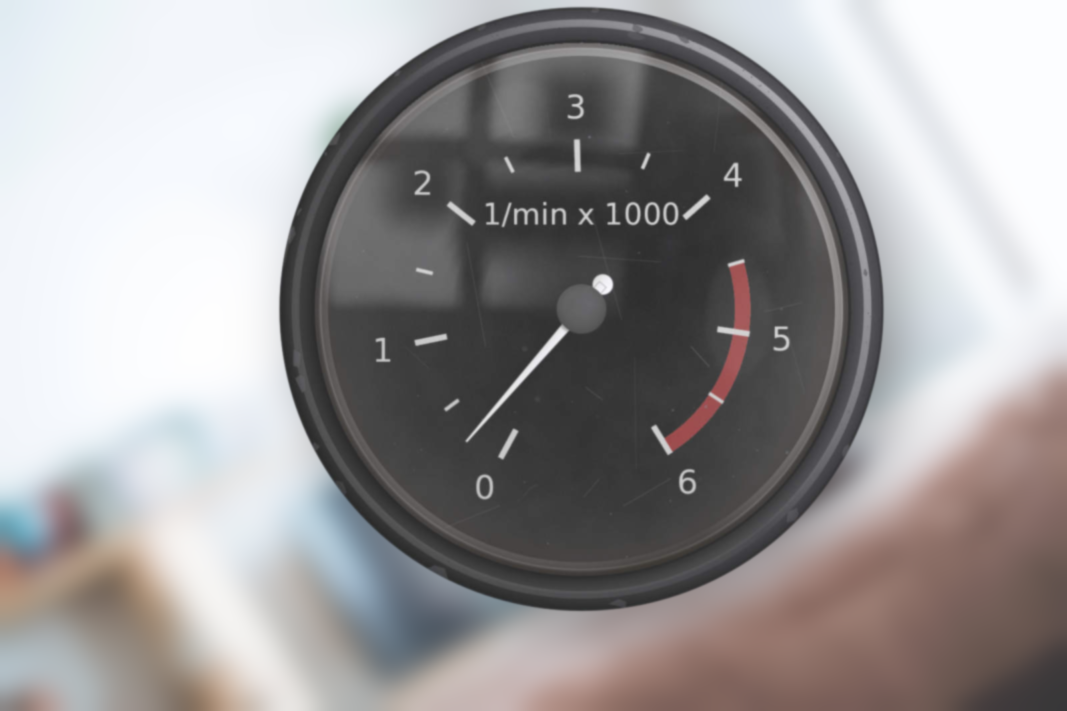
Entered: 250; rpm
